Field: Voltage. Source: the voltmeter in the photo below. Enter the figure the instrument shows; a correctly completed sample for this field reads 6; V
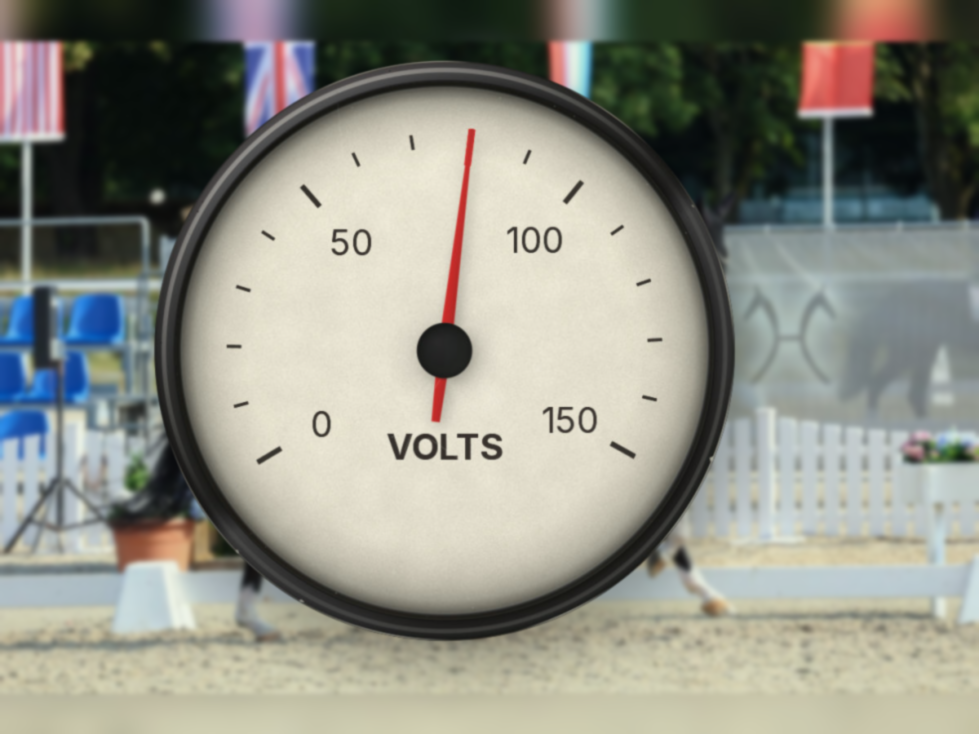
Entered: 80; V
